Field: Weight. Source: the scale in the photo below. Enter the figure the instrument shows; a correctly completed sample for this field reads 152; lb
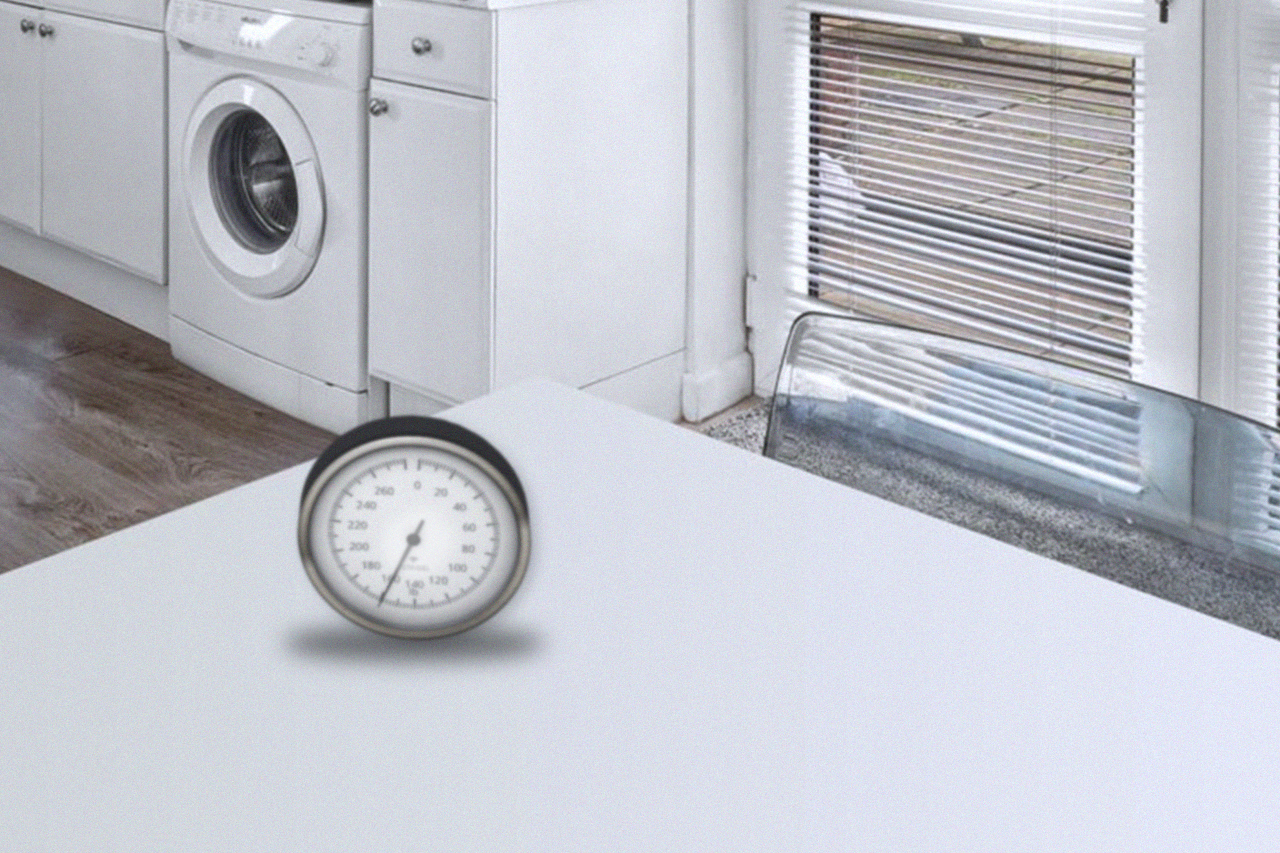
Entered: 160; lb
